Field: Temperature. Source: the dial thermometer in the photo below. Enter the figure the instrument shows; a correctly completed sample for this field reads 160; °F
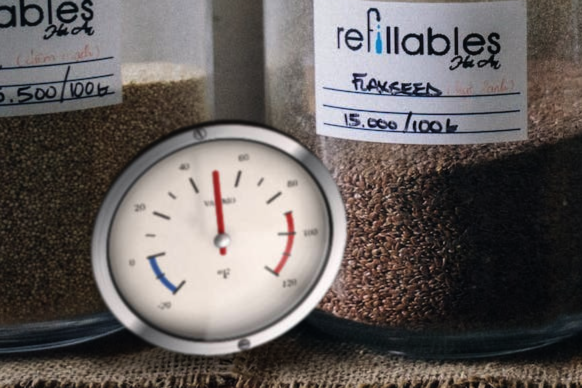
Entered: 50; °F
